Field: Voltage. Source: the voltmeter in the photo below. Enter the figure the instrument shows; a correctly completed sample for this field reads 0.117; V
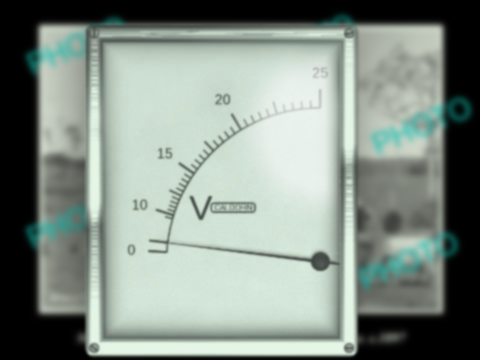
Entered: 5; V
